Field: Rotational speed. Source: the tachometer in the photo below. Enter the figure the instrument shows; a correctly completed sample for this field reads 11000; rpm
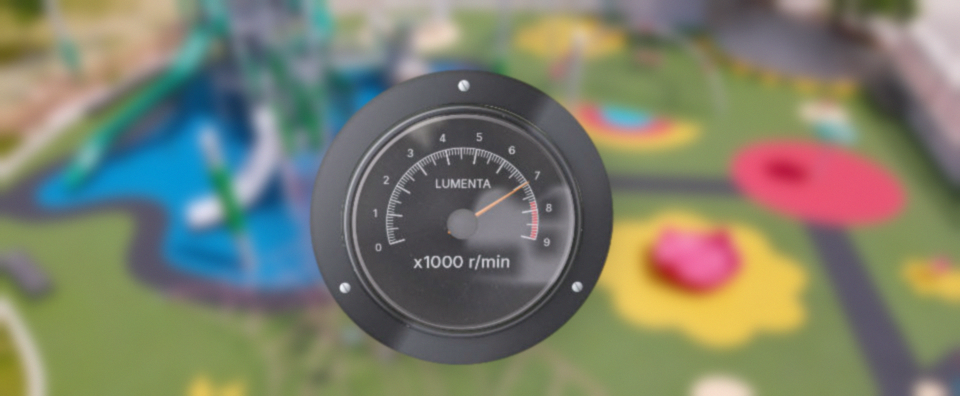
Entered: 7000; rpm
